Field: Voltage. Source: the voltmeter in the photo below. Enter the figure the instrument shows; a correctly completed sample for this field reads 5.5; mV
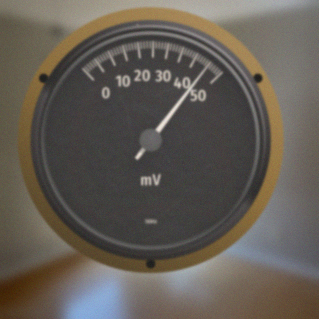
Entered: 45; mV
